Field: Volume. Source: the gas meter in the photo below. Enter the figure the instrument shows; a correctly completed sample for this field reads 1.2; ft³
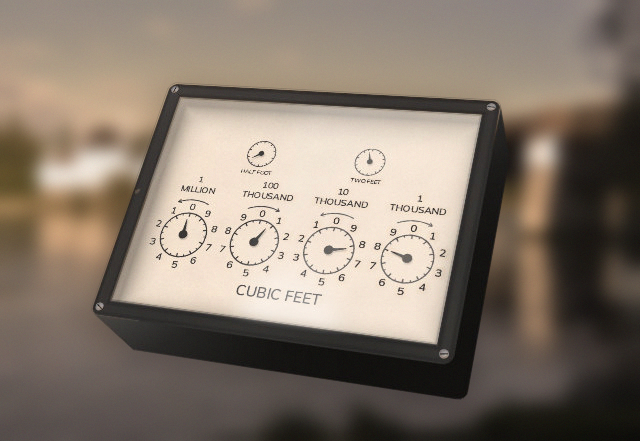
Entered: 7800; ft³
